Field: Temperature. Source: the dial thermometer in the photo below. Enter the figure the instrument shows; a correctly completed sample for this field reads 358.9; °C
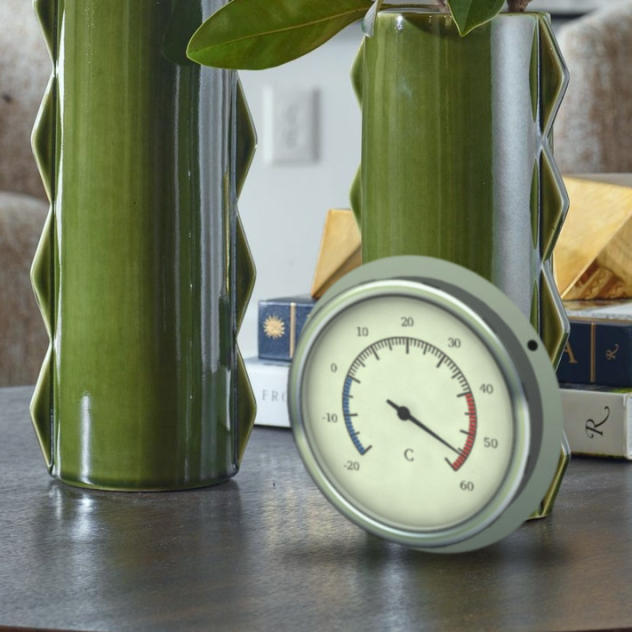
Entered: 55; °C
